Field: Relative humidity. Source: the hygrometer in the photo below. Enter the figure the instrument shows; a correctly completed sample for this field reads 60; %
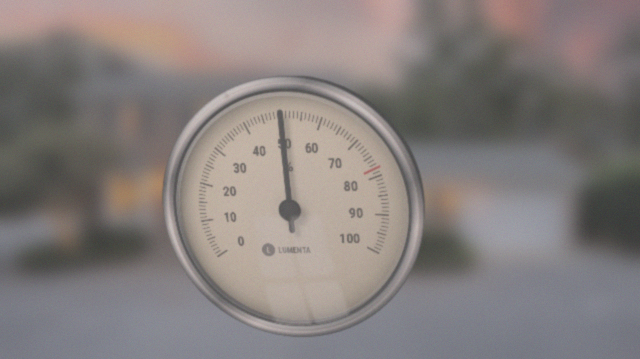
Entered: 50; %
